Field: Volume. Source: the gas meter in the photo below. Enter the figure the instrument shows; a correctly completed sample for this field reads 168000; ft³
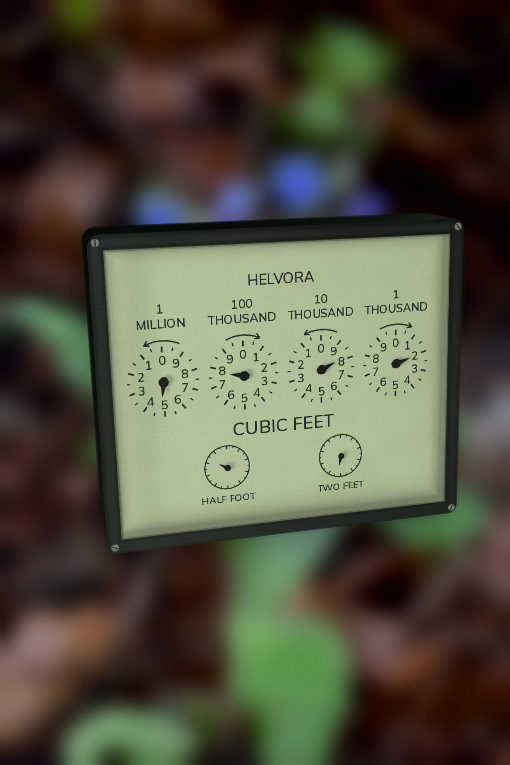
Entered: 478200; ft³
